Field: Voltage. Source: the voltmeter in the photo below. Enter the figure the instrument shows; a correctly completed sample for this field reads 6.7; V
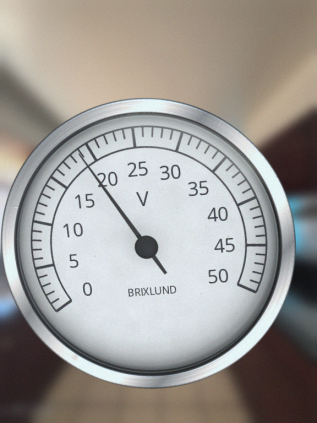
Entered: 19; V
